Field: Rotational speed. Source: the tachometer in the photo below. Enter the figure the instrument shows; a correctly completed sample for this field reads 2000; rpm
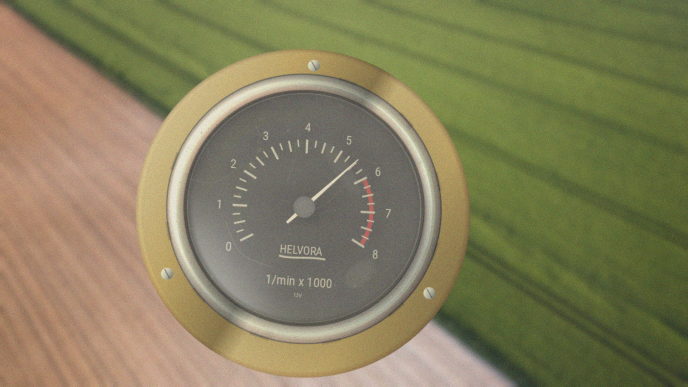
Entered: 5500; rpm
